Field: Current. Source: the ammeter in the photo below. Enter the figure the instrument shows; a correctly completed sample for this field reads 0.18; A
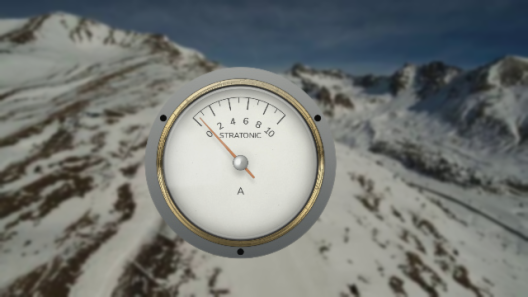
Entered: 0.5; A
